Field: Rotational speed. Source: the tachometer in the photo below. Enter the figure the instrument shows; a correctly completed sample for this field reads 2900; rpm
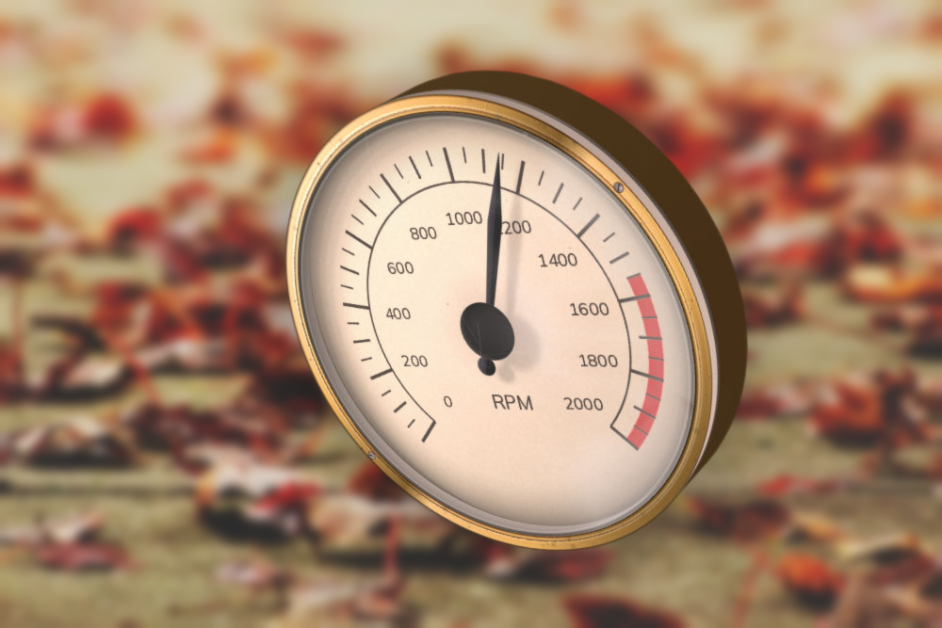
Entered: 1150; rpm
